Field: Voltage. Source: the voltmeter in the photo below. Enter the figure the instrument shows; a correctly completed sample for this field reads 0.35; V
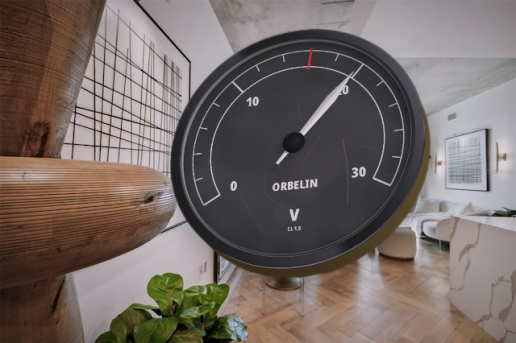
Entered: 20; V
